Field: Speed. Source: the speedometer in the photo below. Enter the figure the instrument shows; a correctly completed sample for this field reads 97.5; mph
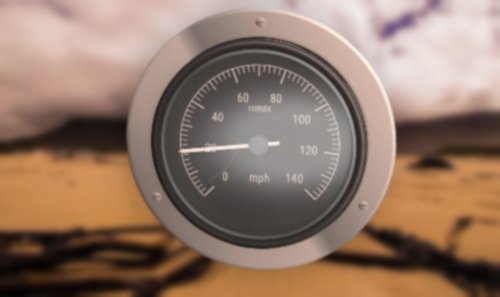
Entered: 20; mph
